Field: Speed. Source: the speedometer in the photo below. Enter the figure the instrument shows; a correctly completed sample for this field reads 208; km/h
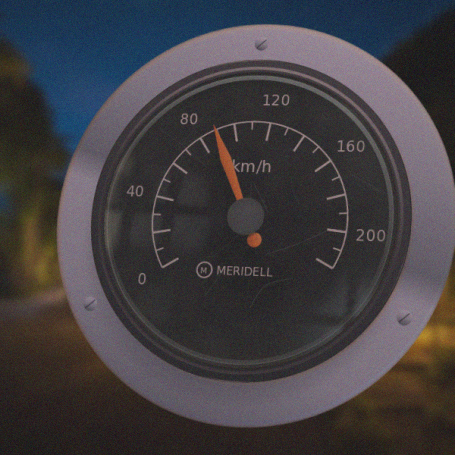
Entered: 90; km/h
